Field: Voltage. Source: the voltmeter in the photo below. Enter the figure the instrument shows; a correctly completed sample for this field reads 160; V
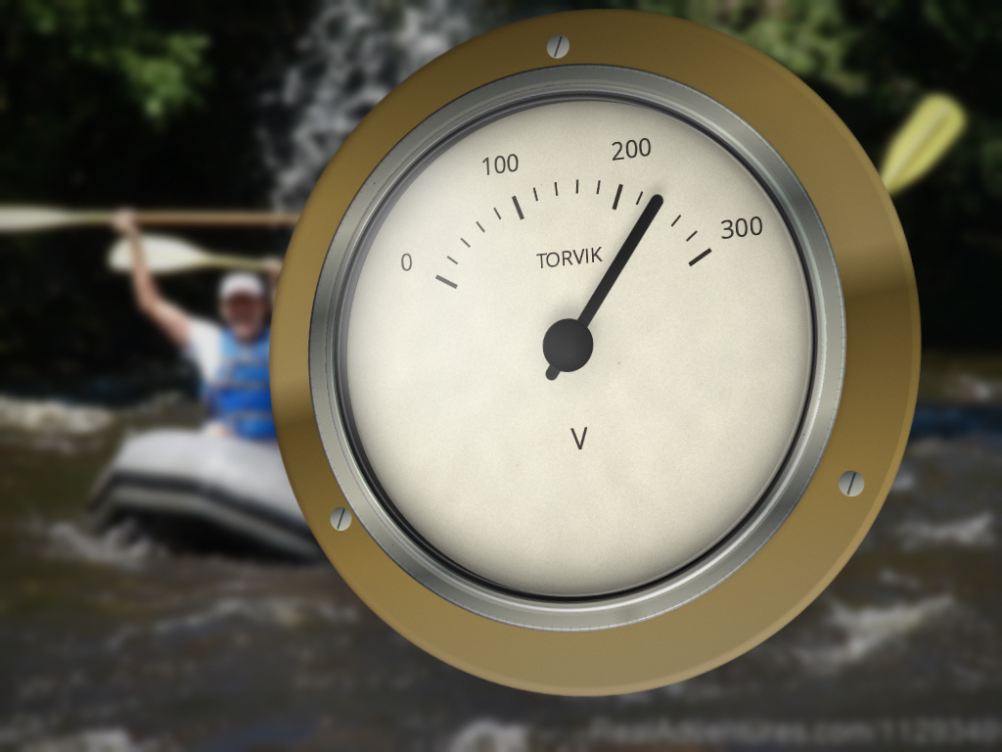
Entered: 240; V
